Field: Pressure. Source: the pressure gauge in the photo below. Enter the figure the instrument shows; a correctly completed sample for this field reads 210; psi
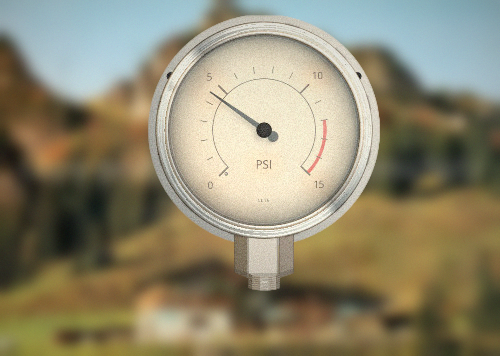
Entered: 4.5; psi
